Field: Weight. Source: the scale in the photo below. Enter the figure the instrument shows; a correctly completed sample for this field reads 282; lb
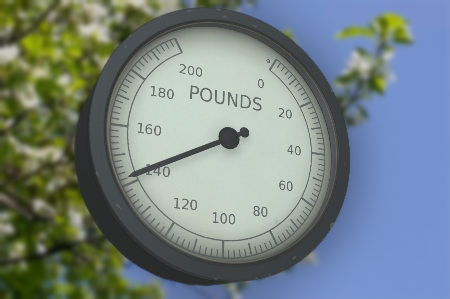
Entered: 142; lb
